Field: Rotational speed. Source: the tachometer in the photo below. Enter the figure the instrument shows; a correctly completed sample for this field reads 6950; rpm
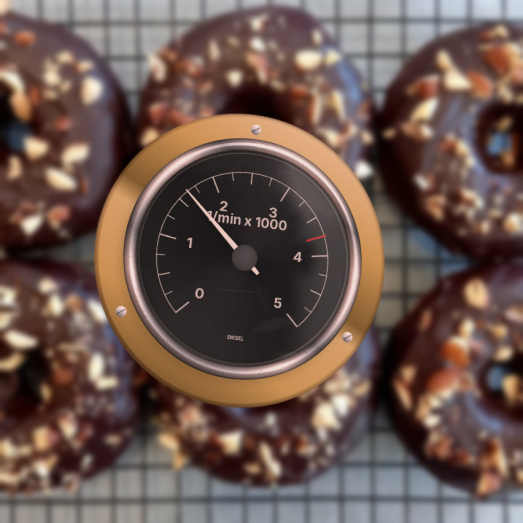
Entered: 1625; rpm
